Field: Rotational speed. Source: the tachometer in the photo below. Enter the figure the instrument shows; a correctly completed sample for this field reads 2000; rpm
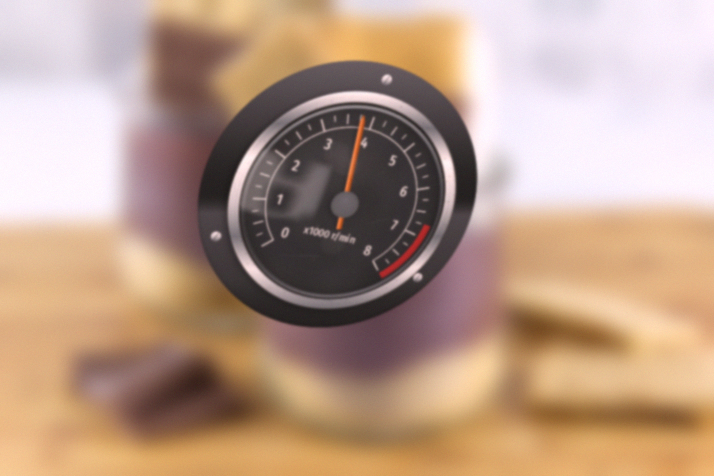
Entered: 3750; rpm
